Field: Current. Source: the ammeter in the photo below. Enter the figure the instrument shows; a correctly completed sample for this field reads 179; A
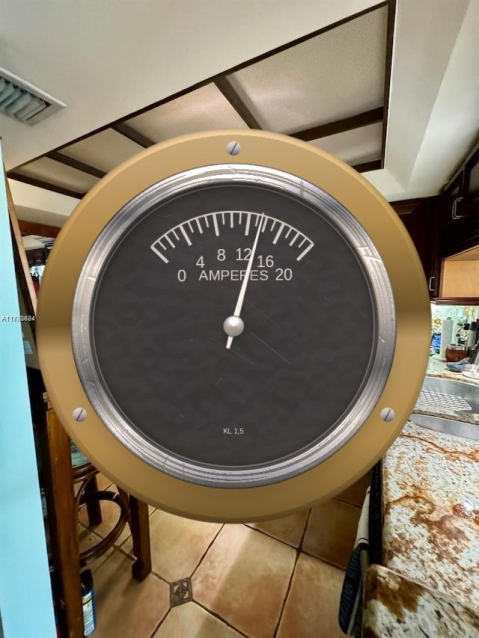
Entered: 13.5; A
